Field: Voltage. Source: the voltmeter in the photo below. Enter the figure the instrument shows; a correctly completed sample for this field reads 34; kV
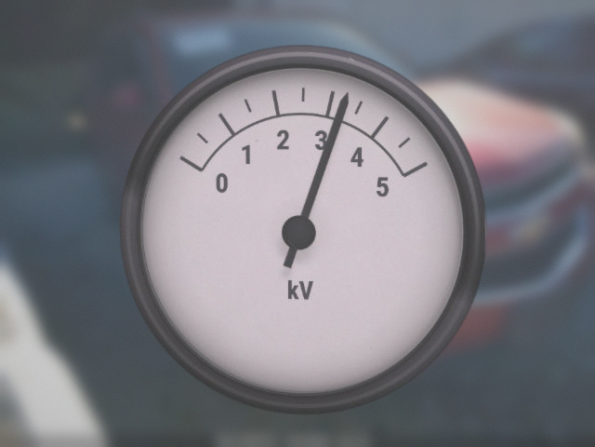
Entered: 3.25; kV
